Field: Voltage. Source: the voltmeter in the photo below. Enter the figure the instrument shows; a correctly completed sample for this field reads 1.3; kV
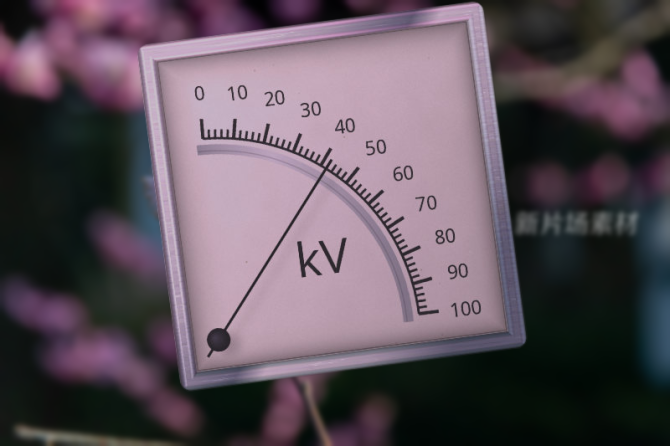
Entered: 42; kV
